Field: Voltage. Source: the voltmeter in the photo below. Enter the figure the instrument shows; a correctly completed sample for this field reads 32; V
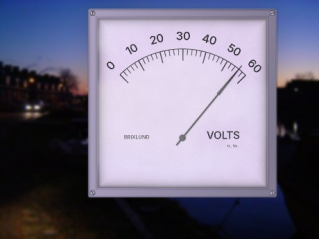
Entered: 56; V
